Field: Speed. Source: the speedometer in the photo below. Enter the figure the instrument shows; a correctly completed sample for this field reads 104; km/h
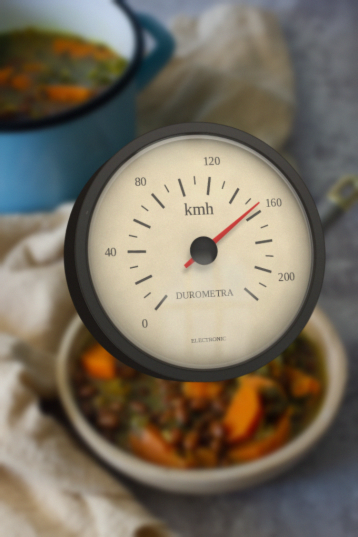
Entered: 155; km/h
